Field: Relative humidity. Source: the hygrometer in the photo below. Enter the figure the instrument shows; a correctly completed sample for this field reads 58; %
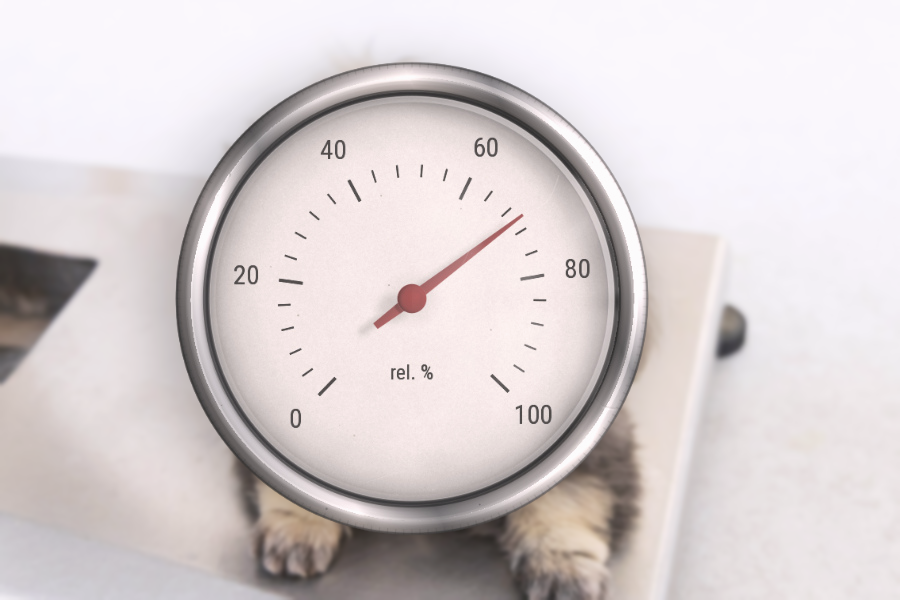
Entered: 70; %
